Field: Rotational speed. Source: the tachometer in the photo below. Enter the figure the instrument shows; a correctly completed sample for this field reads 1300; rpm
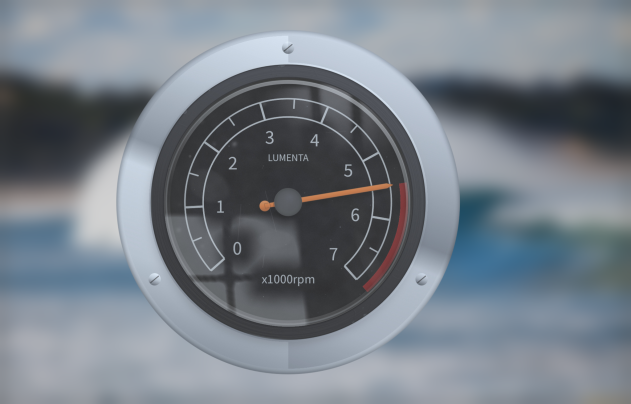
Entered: 5500; rpm
